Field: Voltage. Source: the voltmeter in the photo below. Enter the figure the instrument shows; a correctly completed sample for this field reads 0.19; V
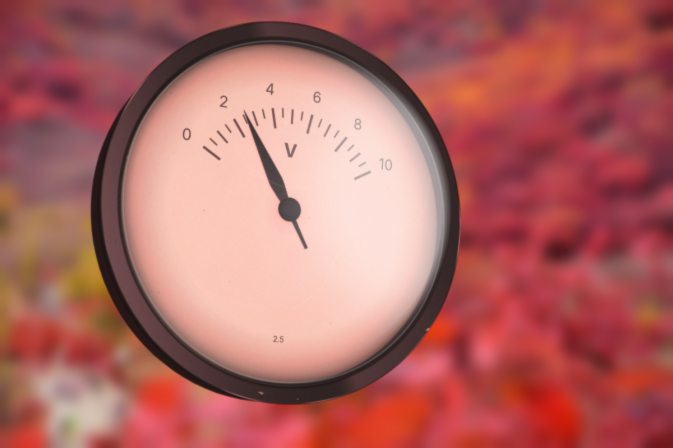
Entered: 2.5; V
